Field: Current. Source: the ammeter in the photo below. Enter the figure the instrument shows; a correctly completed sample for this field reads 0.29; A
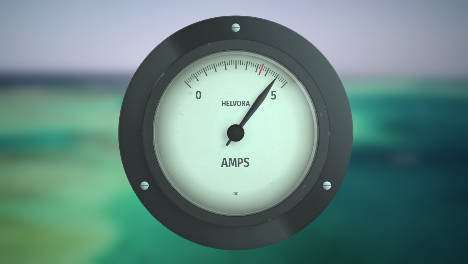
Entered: 4.5; A
